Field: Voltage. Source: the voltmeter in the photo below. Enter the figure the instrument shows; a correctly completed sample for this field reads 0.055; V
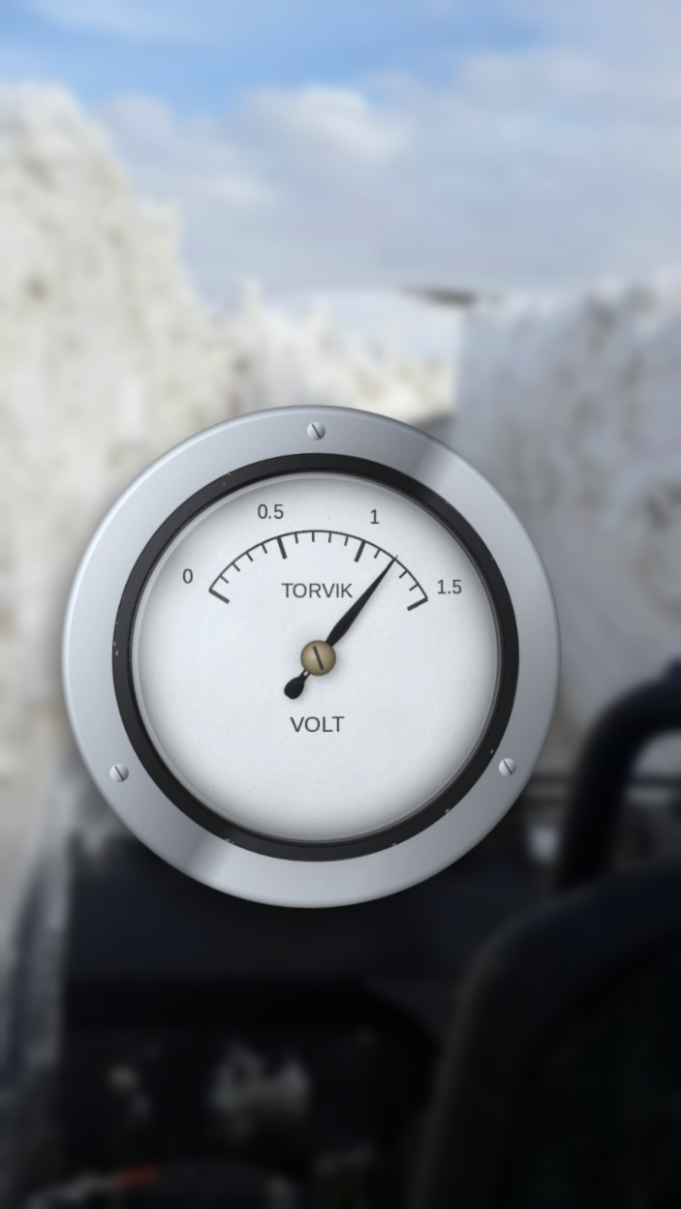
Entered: 1.2; V
